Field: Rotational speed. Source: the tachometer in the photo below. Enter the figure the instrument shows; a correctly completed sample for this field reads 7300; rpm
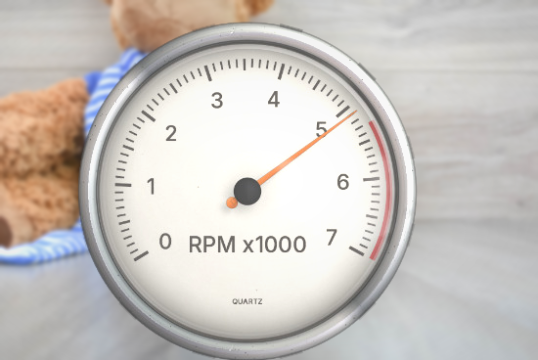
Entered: 5100; rpm
